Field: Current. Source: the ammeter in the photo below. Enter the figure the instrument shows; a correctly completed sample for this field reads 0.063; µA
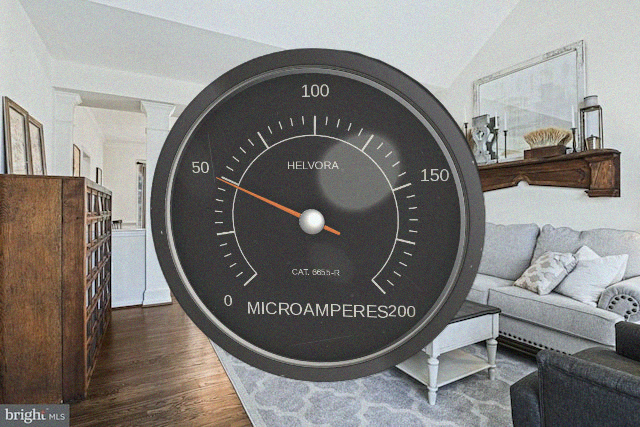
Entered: 50; µA
